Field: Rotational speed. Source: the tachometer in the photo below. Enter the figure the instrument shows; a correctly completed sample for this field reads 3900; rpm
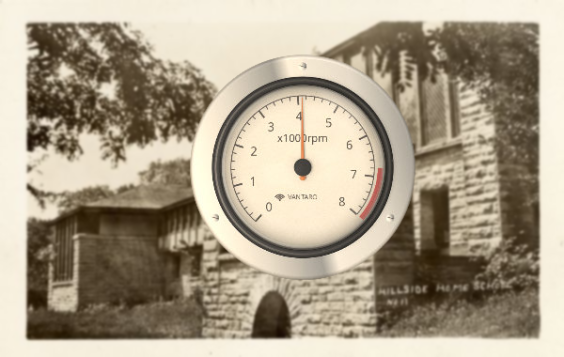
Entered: 4100; rpm
